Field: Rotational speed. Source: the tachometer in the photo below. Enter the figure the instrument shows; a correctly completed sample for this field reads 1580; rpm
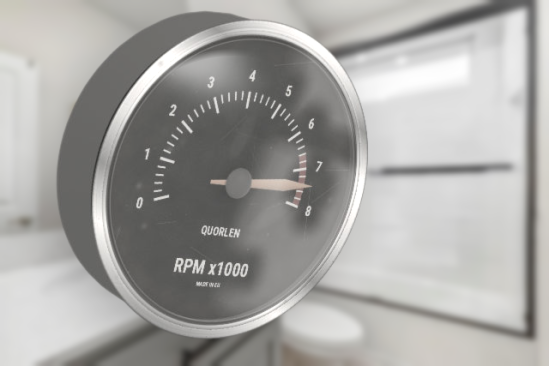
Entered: 7400; rpm
